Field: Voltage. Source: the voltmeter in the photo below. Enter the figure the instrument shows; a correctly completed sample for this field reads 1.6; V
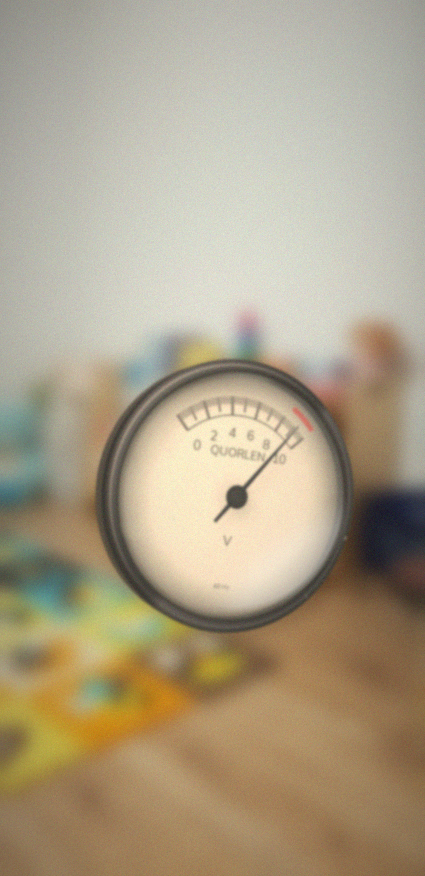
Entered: 9; V
